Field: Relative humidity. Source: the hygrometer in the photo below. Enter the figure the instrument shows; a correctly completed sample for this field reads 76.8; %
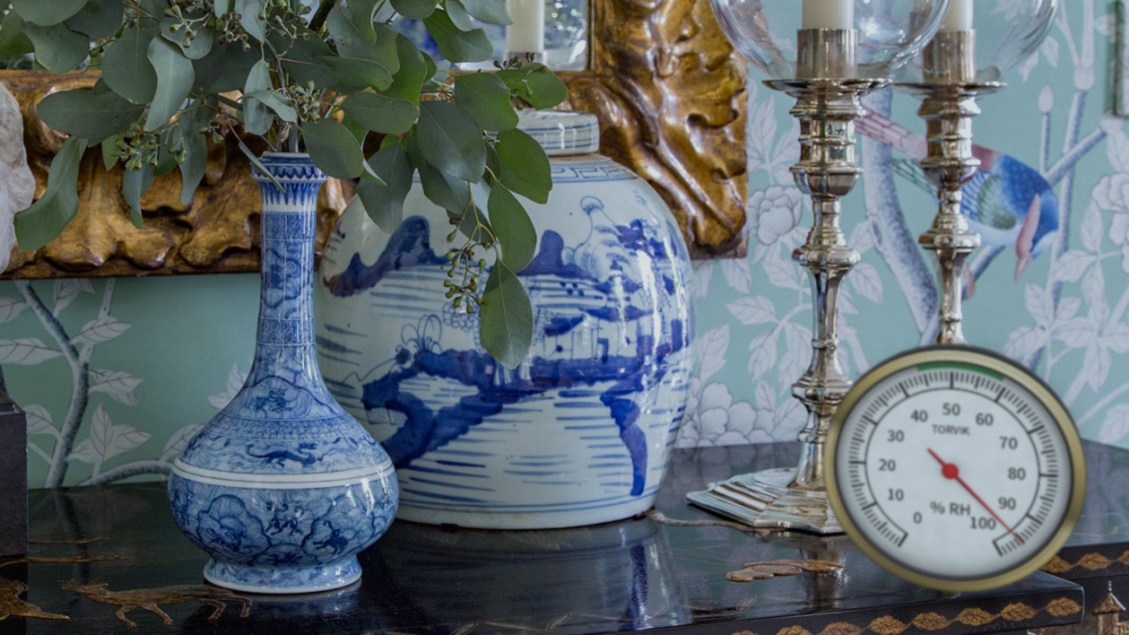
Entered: 95; %
